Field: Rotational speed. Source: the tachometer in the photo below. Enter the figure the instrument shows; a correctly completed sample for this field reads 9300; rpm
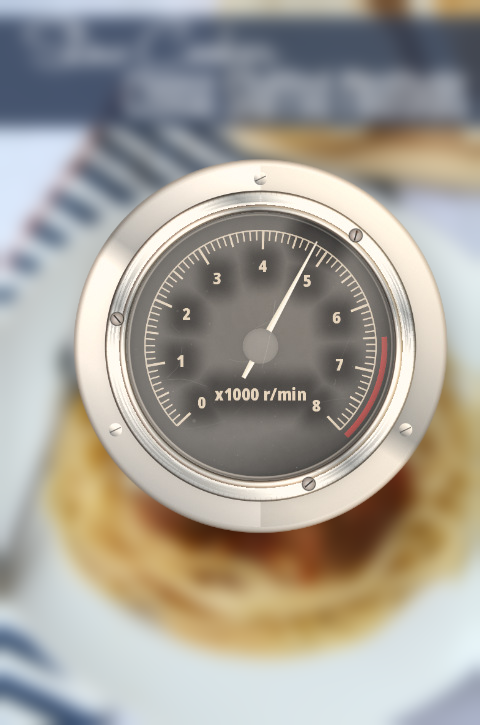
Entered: 4800; rpm
